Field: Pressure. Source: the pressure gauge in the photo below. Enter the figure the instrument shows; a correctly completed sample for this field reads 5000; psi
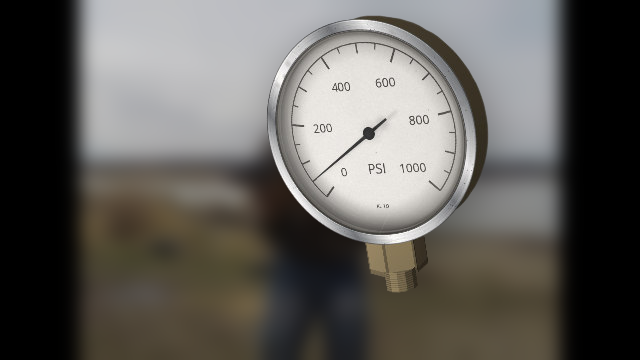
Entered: 50; psi
